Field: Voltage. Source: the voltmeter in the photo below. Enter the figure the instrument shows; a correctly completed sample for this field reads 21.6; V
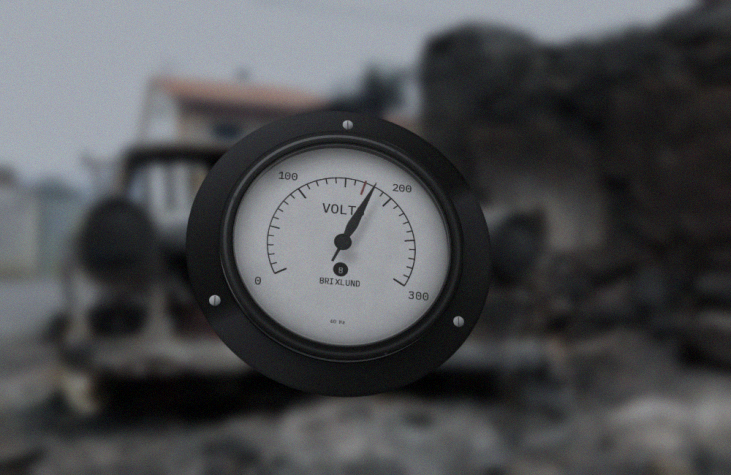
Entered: 180; V
